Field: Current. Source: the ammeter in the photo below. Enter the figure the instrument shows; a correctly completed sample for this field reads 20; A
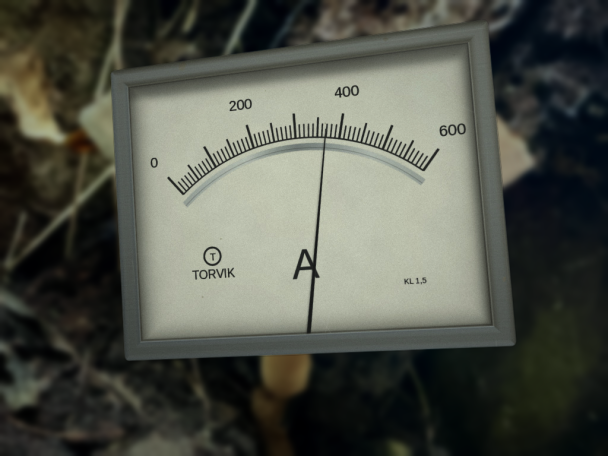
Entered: 370; A
